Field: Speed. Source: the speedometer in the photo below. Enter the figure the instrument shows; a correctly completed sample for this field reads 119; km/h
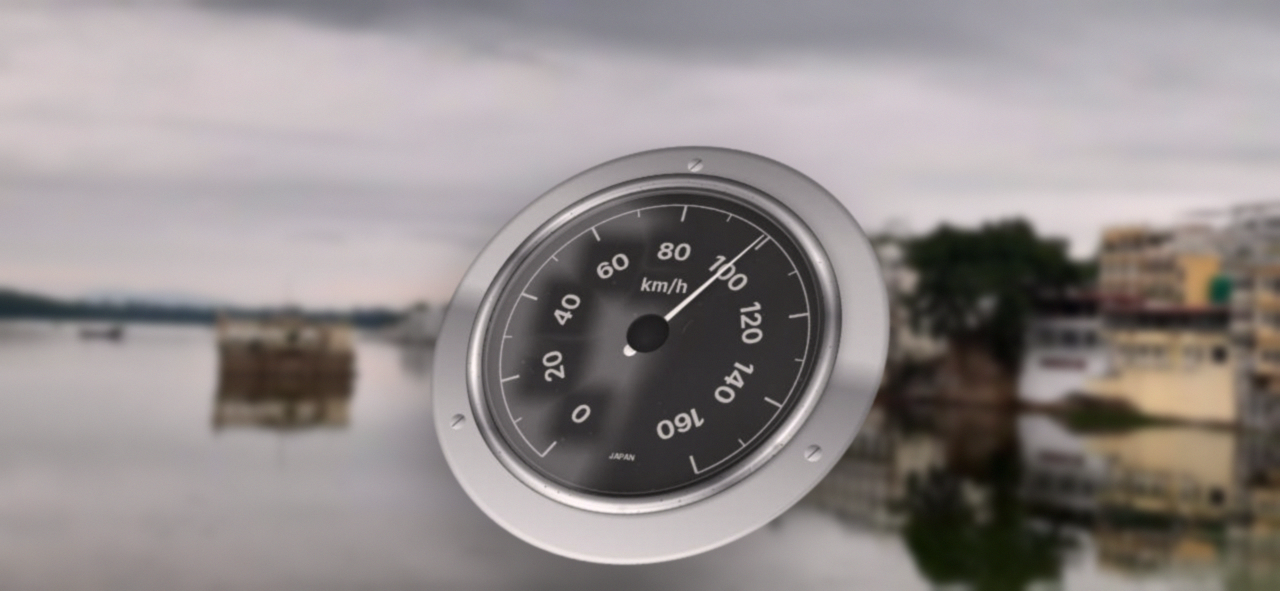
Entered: 100; km/h
